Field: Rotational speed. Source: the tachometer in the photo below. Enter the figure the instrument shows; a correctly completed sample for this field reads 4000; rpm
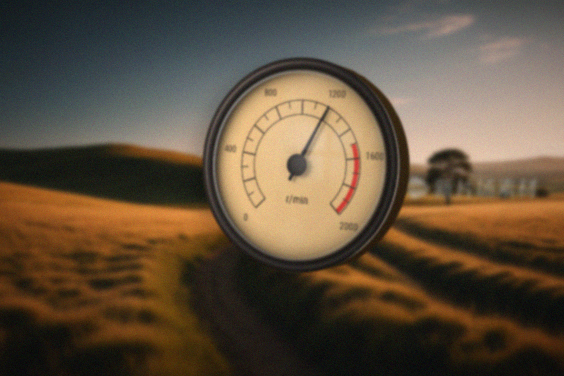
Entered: 1200; rpm
